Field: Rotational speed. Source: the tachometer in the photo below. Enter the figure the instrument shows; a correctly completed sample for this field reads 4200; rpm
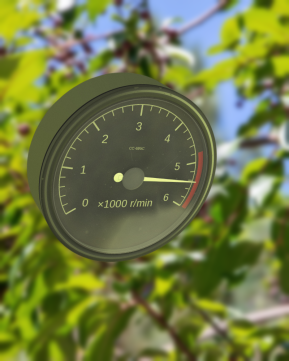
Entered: 5400; rpm
